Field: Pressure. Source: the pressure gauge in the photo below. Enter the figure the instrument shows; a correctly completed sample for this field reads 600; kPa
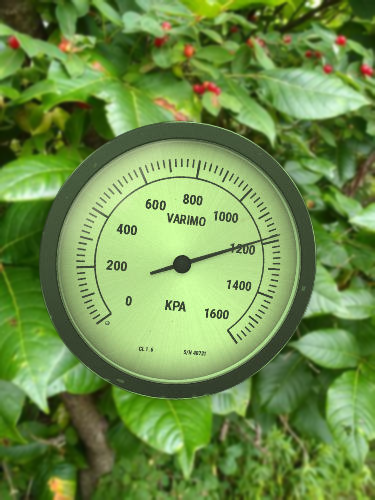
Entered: 1180; kPa
